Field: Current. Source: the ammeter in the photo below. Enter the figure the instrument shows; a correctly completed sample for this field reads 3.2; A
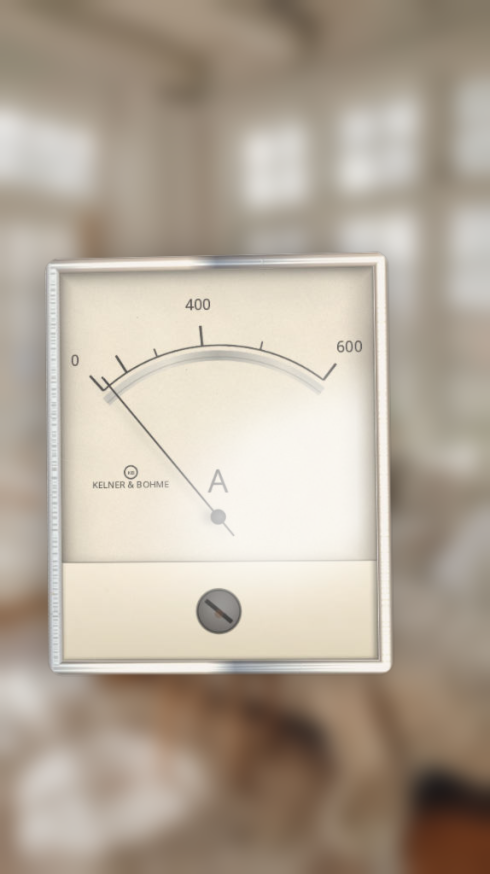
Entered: 100; A
